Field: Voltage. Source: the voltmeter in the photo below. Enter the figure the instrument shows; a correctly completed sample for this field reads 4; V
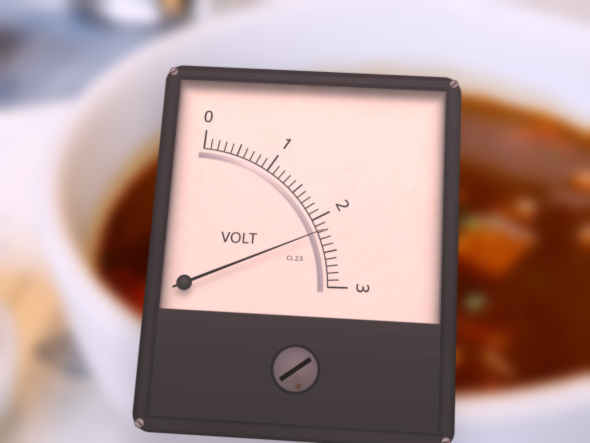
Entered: 2.2; V
